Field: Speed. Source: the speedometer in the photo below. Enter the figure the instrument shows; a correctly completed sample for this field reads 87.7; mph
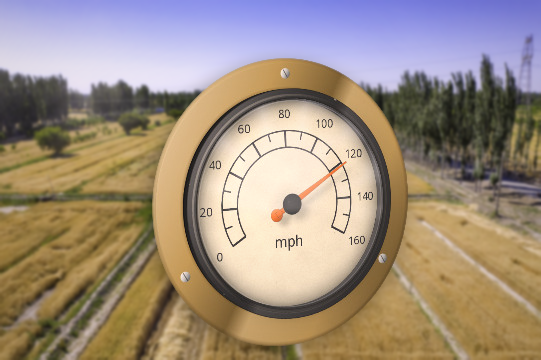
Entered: 120; mph
